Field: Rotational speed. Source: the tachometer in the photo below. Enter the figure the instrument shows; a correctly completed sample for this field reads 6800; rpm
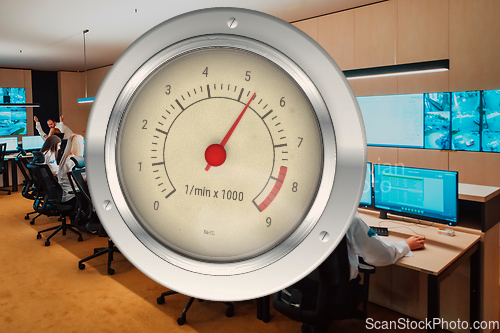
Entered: 5400; rpm
